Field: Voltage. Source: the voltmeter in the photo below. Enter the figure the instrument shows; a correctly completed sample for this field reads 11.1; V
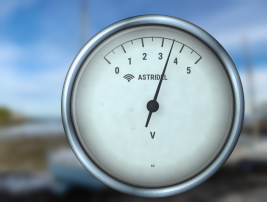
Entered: 3.5; V
